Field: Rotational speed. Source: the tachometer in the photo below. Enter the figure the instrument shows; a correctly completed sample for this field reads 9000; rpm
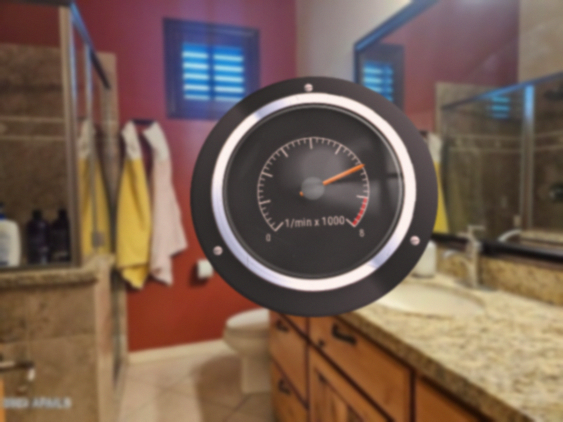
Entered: 6000; rpm
